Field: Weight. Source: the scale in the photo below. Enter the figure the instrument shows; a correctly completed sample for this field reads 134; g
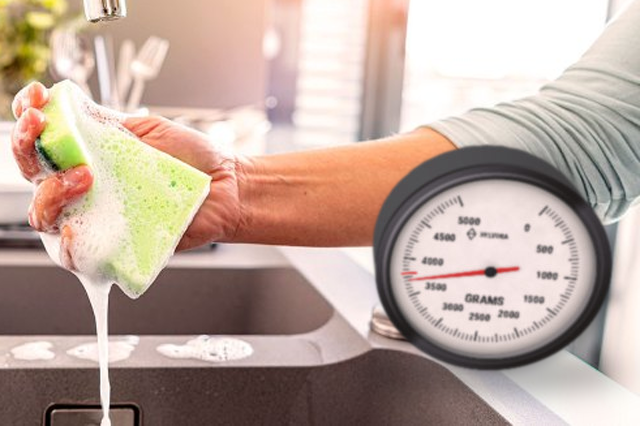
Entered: 3750; g
